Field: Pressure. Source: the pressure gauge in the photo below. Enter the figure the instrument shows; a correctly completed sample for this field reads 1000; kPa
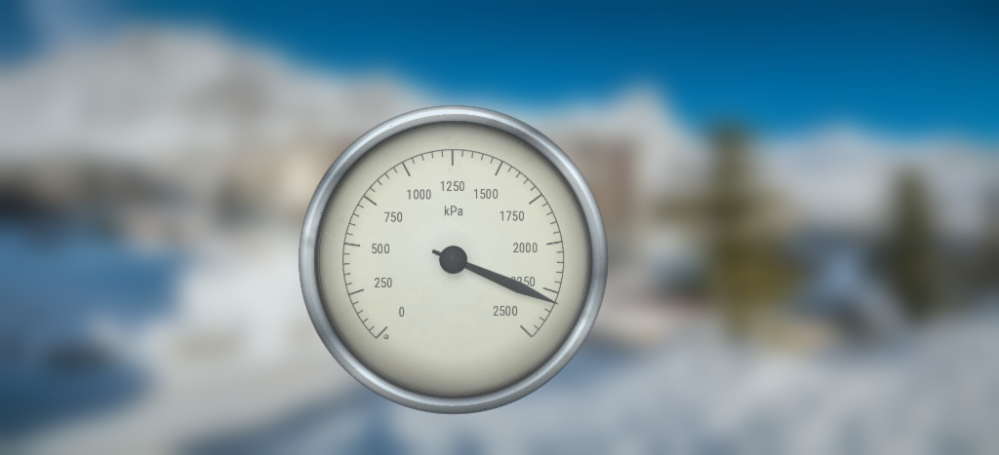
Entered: 2300; kPa
